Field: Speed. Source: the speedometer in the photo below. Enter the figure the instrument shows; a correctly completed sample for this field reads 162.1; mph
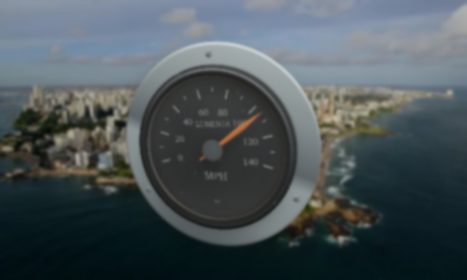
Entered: 105; mph
